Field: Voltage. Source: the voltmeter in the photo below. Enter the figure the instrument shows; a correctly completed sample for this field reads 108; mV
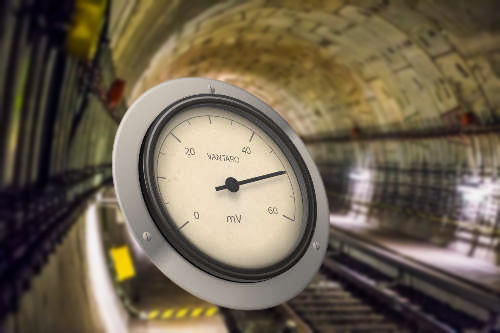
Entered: 50; mV
